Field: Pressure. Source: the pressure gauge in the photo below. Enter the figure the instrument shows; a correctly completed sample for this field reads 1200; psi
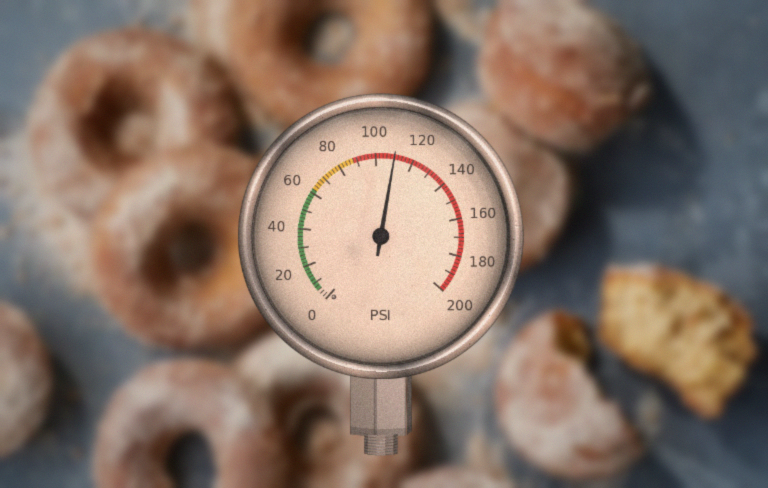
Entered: 110; psi
